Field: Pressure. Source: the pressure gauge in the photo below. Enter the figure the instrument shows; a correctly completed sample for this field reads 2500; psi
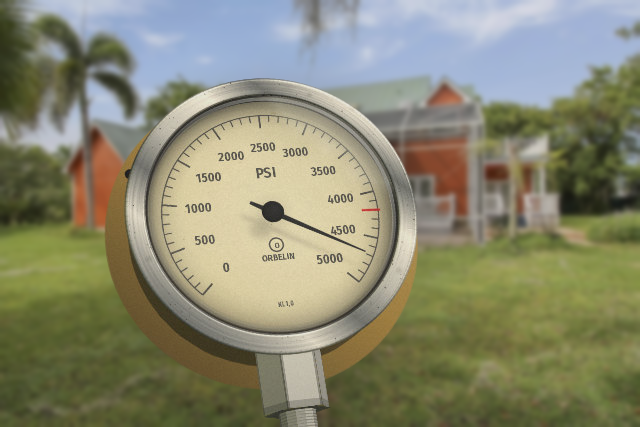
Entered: 4700; psi
